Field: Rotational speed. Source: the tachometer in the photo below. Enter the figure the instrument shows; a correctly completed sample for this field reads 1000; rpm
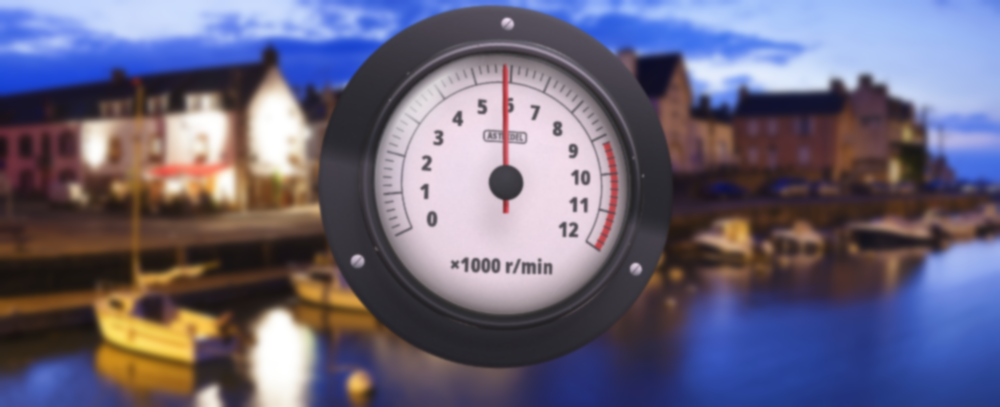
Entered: 5800; rpm
